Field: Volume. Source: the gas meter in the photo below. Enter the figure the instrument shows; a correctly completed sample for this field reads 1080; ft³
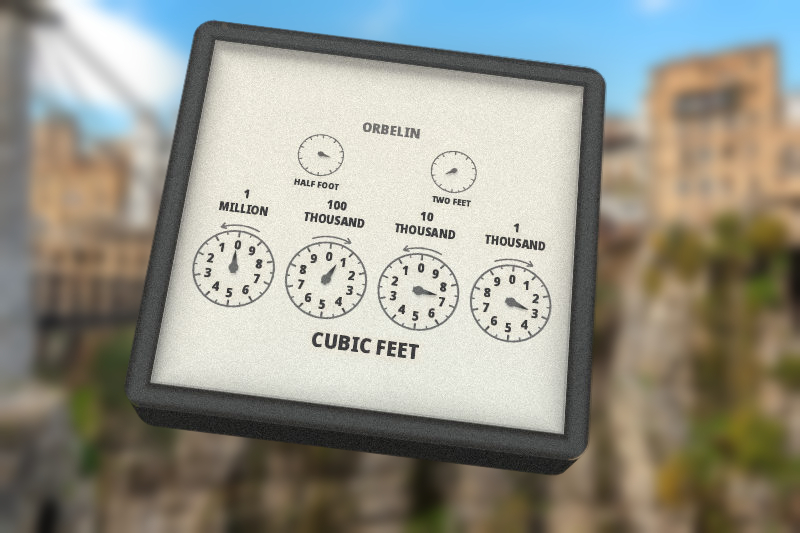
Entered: 7300; ft³
